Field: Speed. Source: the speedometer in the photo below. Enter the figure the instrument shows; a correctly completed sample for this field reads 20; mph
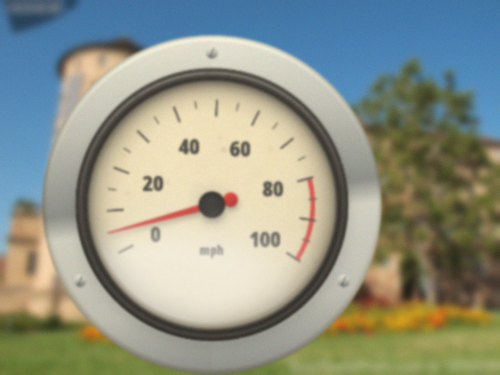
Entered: 5; mph
